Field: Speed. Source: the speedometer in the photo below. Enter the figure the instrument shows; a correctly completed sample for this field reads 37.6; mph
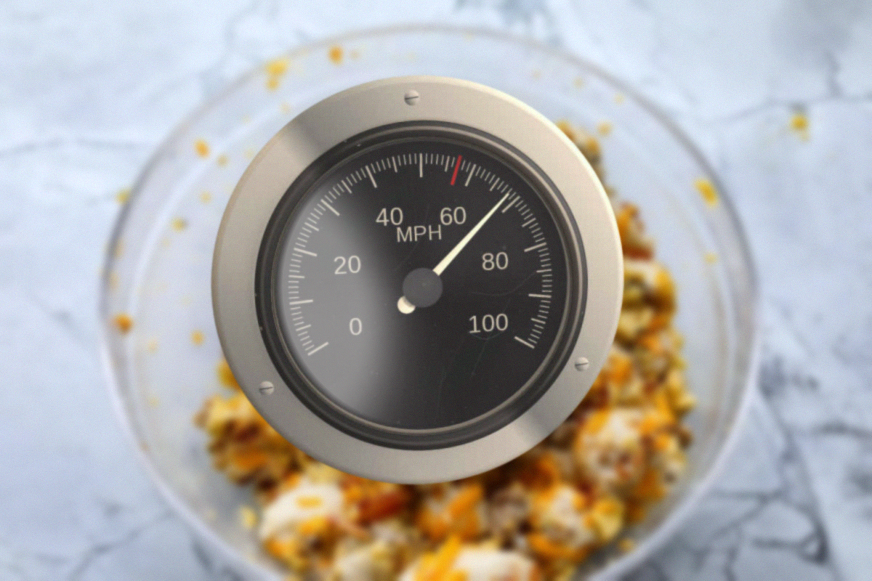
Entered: 68; mph
